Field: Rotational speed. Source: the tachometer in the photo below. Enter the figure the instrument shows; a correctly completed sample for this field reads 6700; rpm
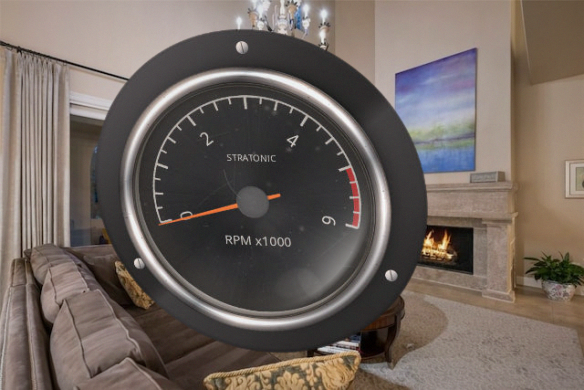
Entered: 0; rpm
